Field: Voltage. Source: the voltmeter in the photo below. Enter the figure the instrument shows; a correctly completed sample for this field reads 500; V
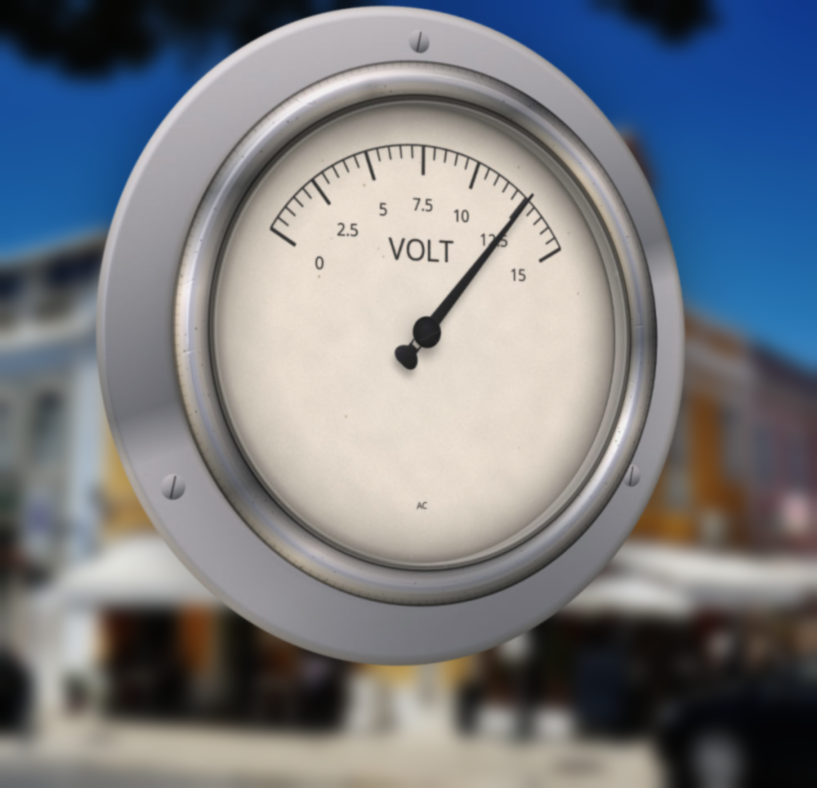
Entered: 12.5; V
